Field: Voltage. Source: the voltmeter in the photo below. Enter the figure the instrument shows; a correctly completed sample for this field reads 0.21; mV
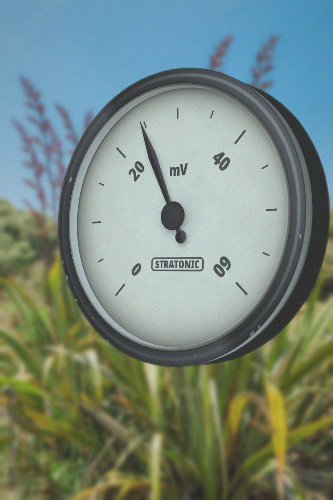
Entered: 25; mV
